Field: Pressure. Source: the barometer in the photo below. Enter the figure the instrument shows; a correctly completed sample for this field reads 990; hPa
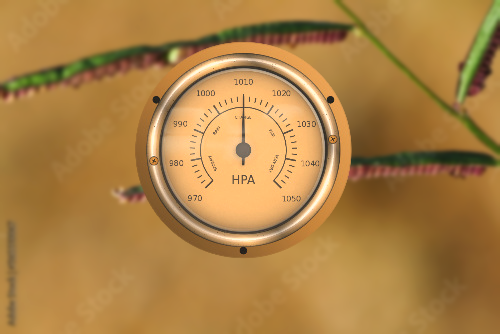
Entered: 1010; hPa
